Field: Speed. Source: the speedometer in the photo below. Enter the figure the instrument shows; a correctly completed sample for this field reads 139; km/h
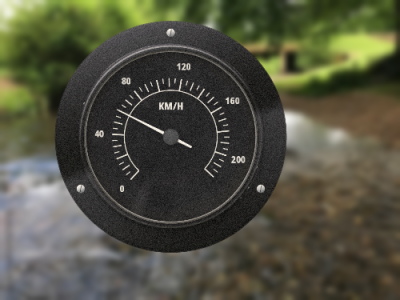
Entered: 60; km/h
